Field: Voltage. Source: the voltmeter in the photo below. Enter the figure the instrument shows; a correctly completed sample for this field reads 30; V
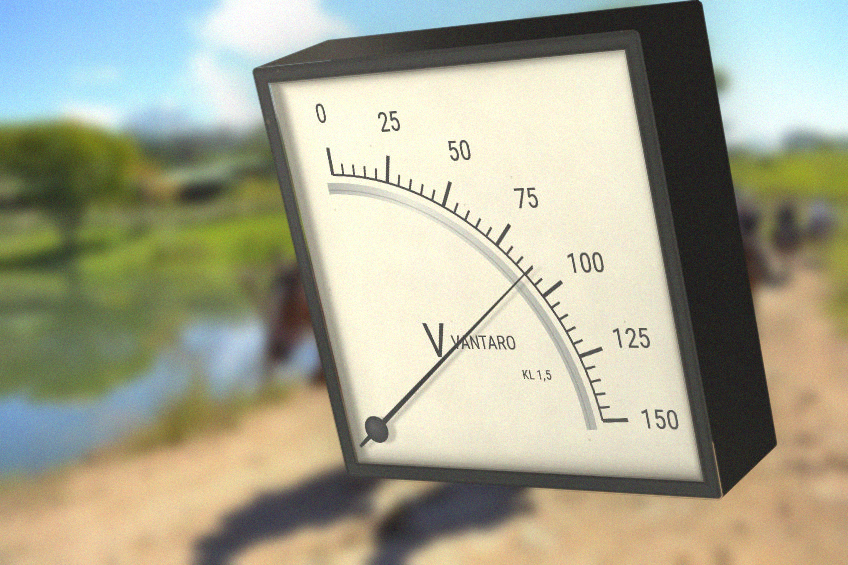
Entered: 90; V
